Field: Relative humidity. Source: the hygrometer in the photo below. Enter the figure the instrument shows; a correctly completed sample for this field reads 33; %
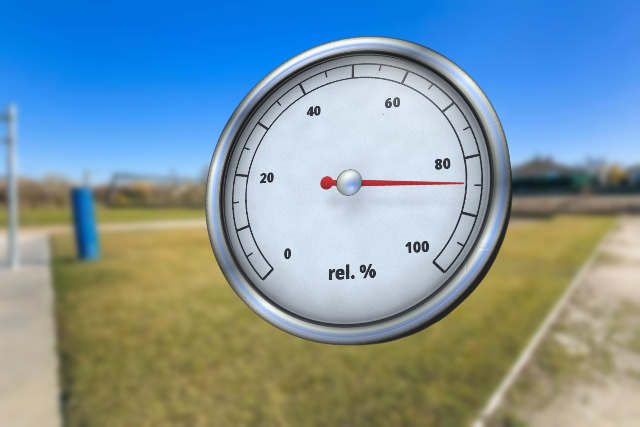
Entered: 85; %
